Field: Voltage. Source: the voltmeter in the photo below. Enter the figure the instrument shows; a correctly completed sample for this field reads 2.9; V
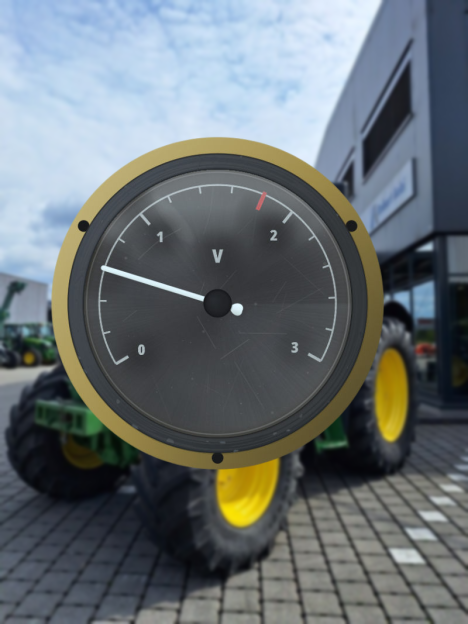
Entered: 0.6; V
